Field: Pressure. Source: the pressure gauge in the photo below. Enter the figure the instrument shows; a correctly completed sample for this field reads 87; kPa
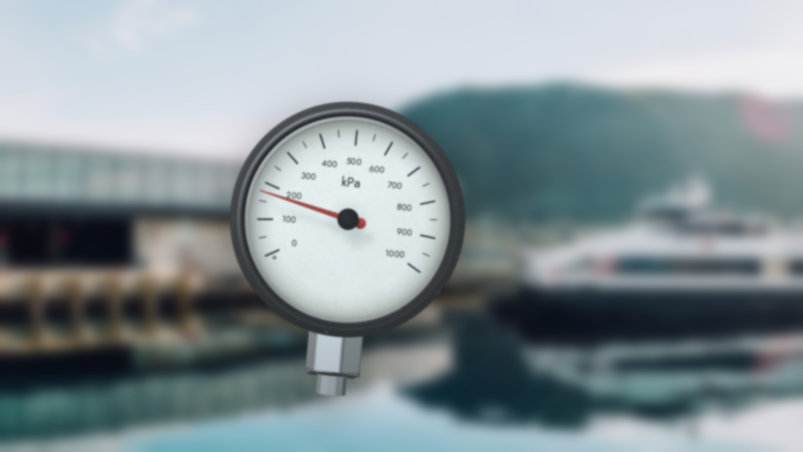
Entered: 175; kPa
